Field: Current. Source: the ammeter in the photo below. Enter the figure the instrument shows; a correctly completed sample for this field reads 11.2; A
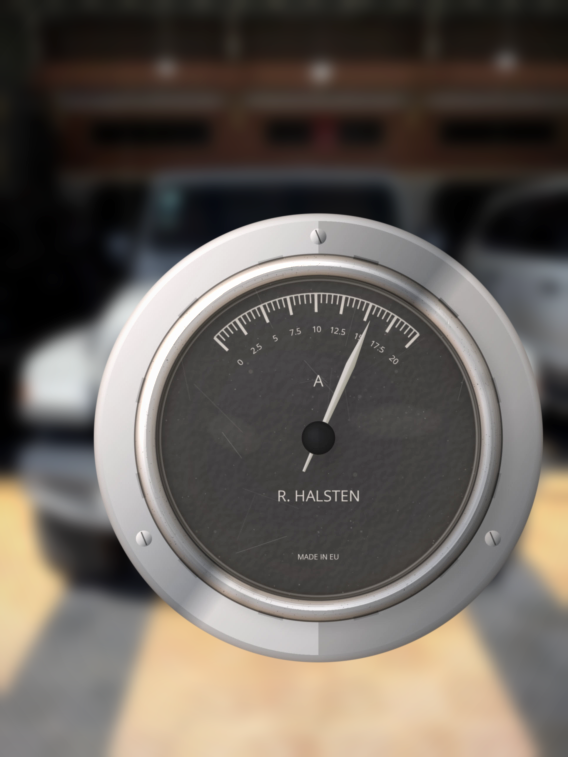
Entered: 15.5; A
